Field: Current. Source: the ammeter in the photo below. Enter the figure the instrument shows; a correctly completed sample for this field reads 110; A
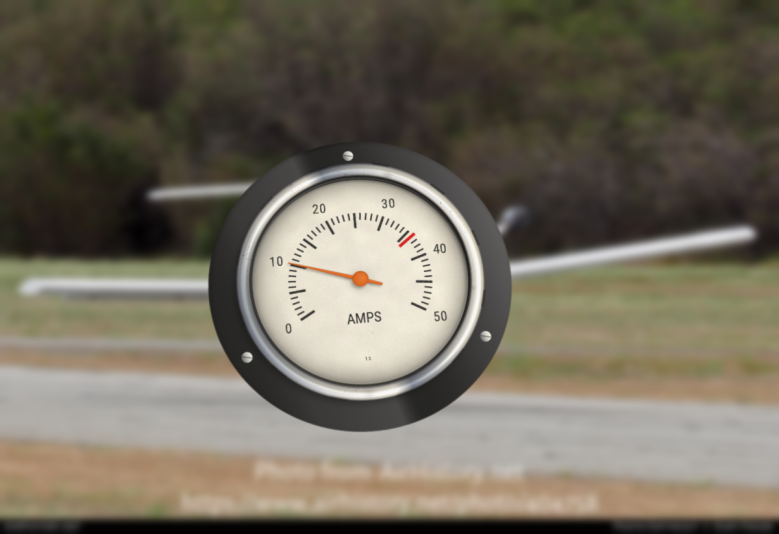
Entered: 10; A
